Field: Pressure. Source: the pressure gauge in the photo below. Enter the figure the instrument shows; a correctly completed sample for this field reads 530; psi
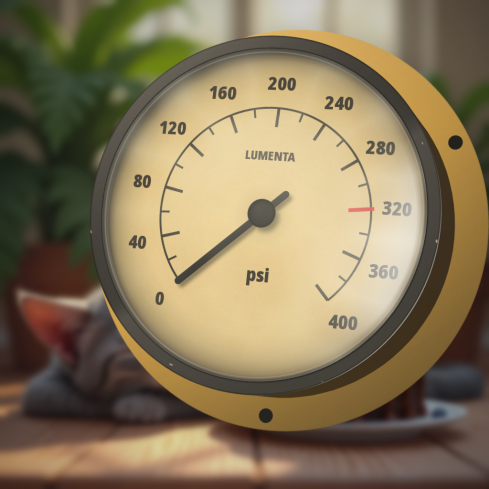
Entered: 0; psi
